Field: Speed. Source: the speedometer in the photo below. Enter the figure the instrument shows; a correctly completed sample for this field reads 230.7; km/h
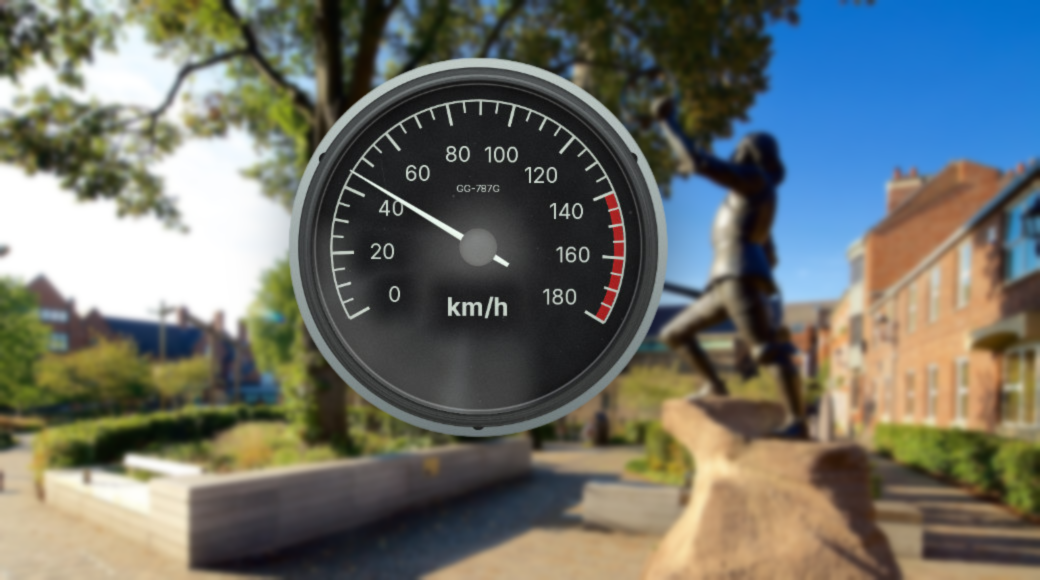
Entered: 45; km/h
